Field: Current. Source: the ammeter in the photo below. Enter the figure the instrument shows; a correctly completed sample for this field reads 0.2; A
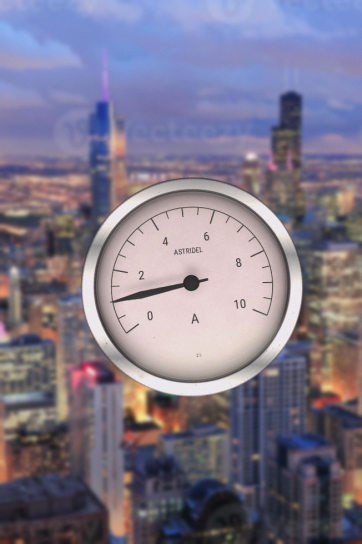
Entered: 1; A
